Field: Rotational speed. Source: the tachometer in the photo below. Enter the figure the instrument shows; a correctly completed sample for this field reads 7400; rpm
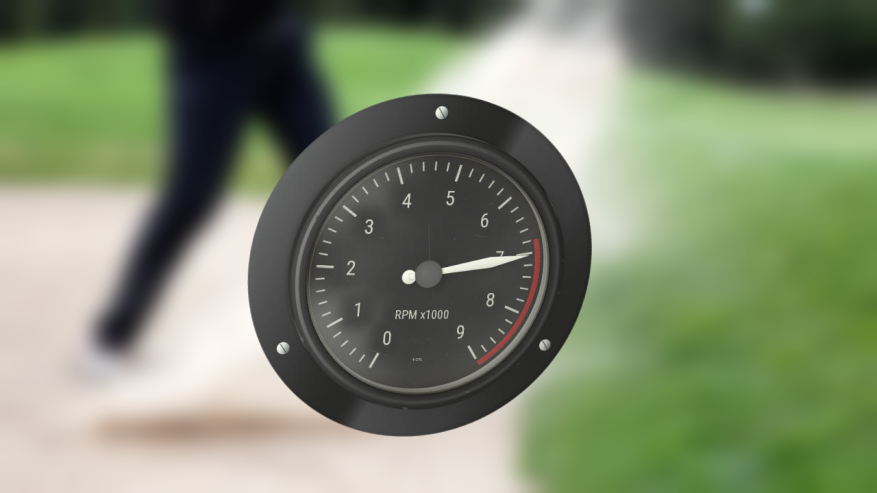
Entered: 7000; rpm
